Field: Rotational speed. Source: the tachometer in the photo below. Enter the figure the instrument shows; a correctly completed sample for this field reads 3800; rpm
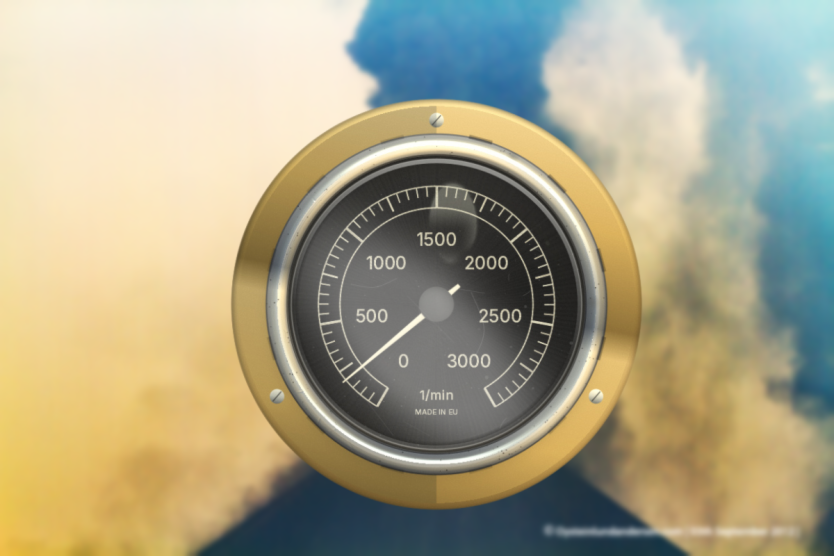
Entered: 200; rpm
